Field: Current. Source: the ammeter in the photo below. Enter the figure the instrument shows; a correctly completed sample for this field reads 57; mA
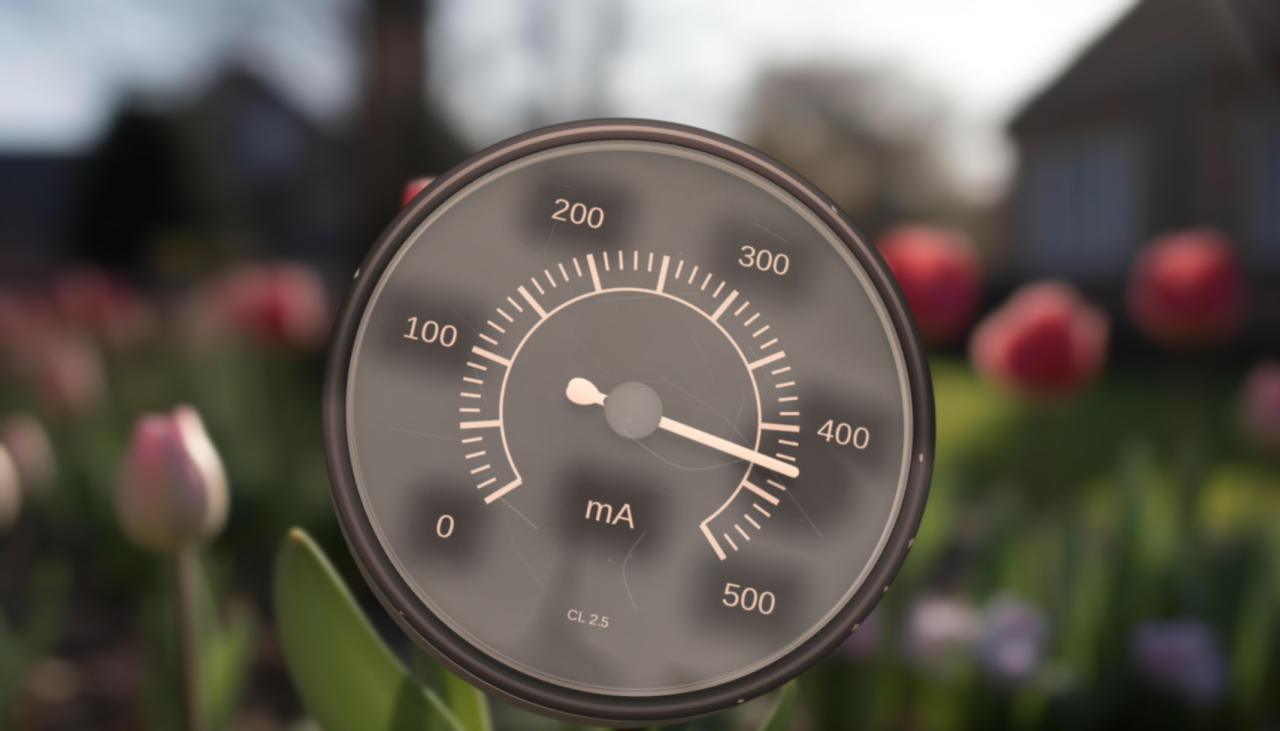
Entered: 430; mA
